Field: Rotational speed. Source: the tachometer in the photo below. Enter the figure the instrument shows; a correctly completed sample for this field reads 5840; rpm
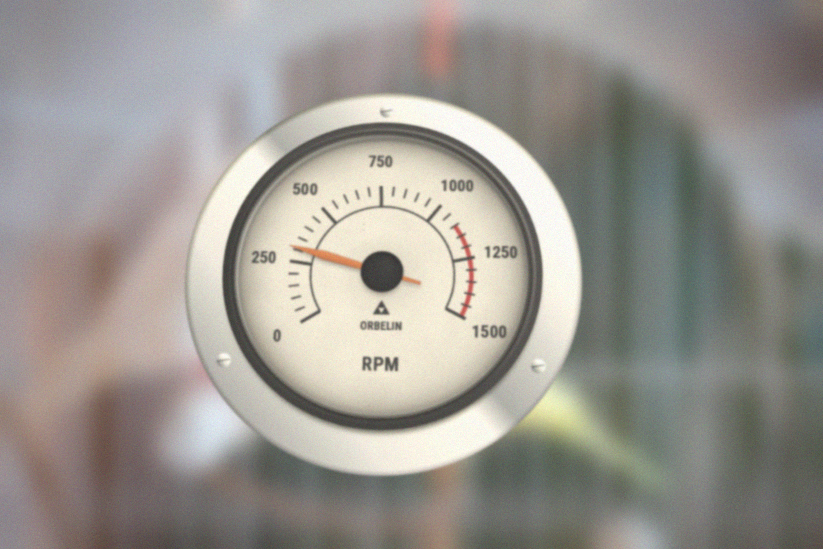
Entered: 300; rpm
